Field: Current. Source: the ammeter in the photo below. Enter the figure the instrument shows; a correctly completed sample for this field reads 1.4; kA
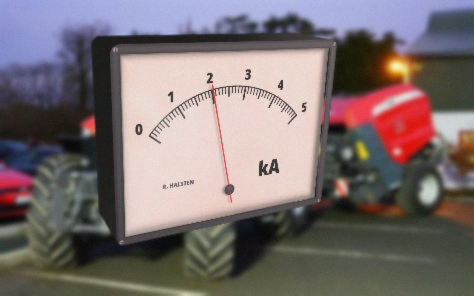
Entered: 2; kA
